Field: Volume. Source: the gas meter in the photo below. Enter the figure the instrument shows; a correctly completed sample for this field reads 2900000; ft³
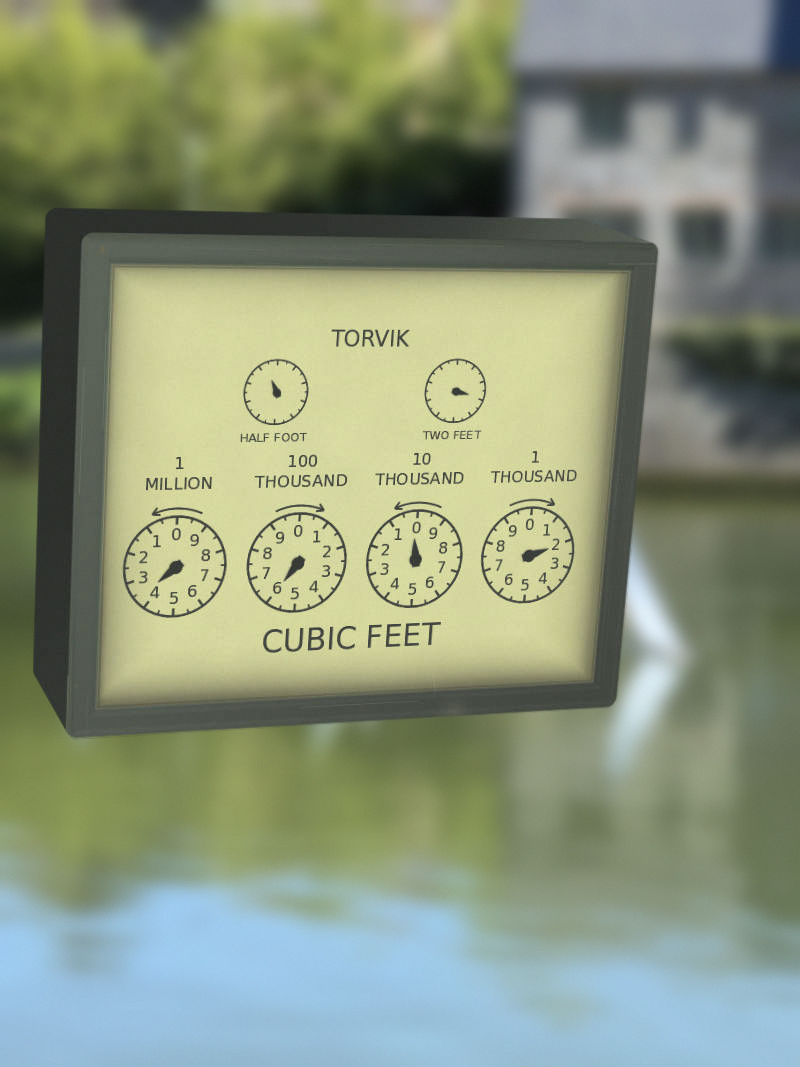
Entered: 360200; ft³
